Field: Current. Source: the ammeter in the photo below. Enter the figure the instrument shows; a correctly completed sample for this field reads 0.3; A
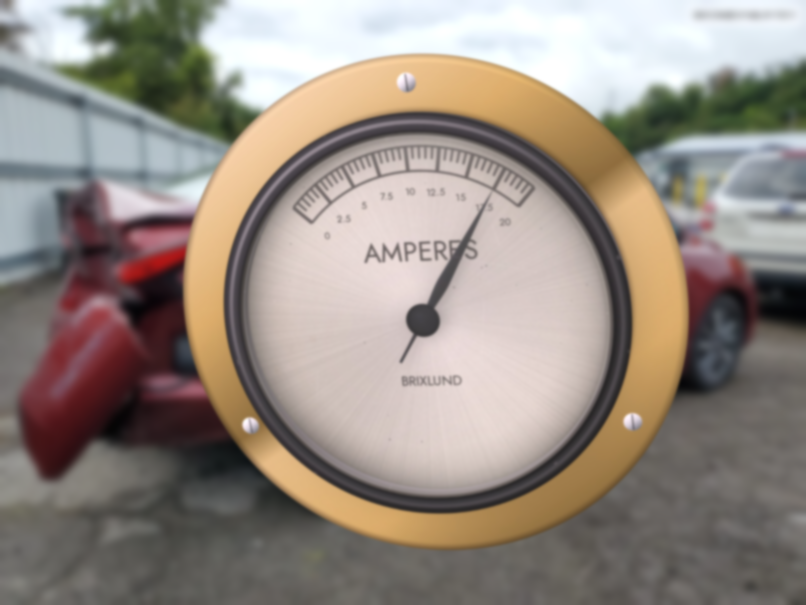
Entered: 17.5; A
